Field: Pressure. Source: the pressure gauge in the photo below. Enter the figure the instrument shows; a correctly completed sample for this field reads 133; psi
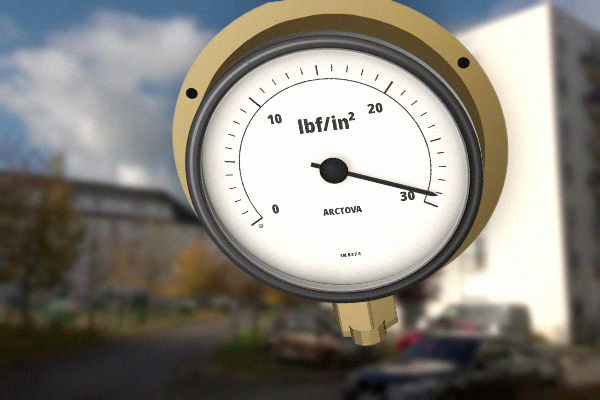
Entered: 29; psi
